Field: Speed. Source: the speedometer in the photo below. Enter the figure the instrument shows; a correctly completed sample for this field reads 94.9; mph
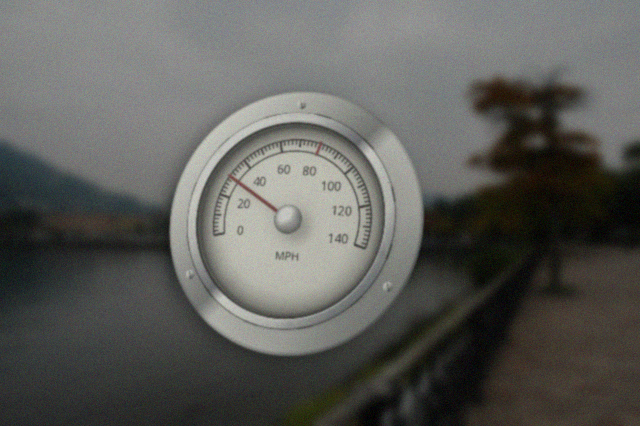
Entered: 30; mph
